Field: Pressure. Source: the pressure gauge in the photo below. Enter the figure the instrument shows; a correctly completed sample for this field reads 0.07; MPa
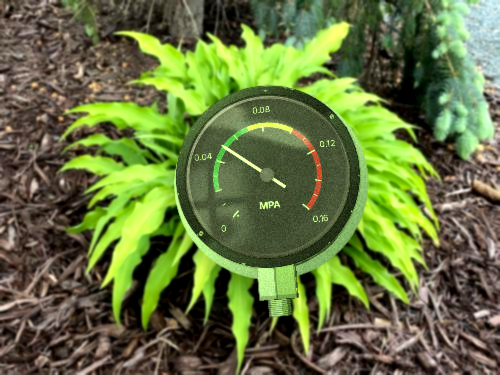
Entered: 0.05; MPa
